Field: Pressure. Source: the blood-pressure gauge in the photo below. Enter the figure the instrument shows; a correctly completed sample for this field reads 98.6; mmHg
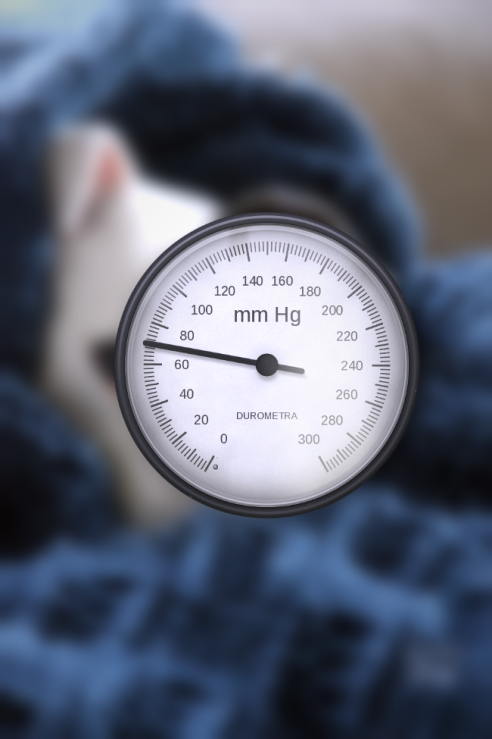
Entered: 70; mmHg
